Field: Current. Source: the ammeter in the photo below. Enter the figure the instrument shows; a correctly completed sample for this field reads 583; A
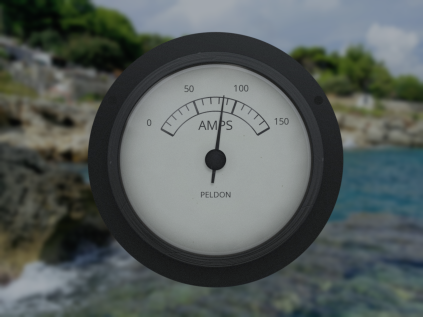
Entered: 85; A
